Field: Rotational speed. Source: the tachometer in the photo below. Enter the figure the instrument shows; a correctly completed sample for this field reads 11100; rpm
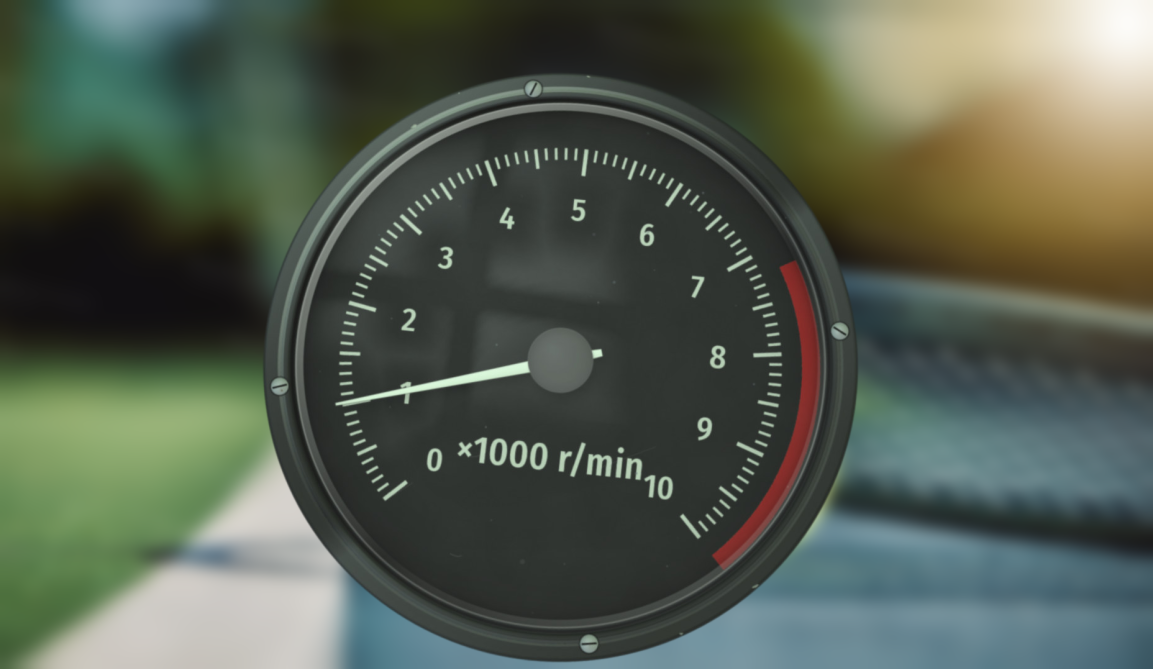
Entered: 1000; rpm
